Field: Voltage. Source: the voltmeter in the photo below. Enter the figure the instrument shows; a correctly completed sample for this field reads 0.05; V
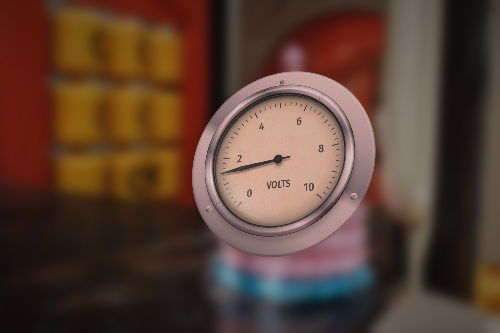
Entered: 1.4; V
